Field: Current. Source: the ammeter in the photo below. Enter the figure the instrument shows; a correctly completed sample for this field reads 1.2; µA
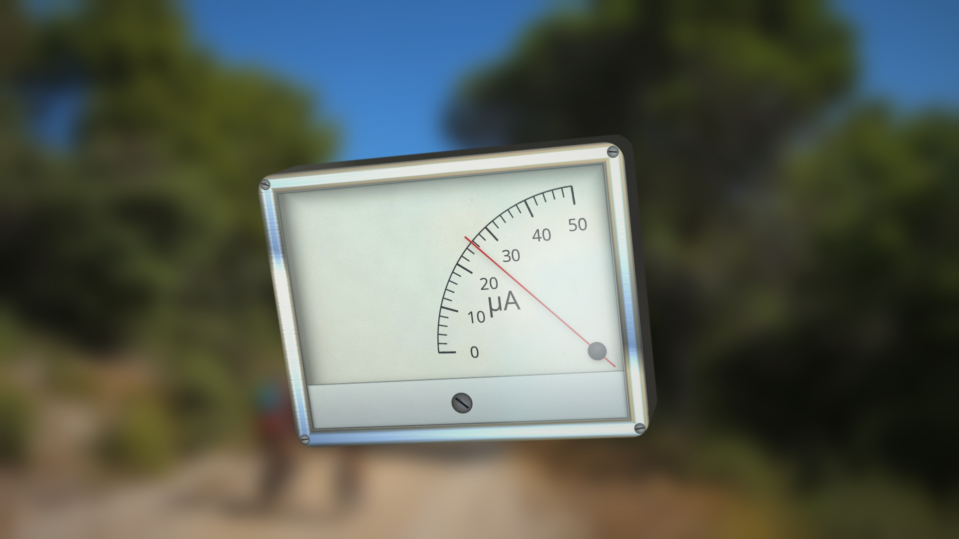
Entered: 26; µA
